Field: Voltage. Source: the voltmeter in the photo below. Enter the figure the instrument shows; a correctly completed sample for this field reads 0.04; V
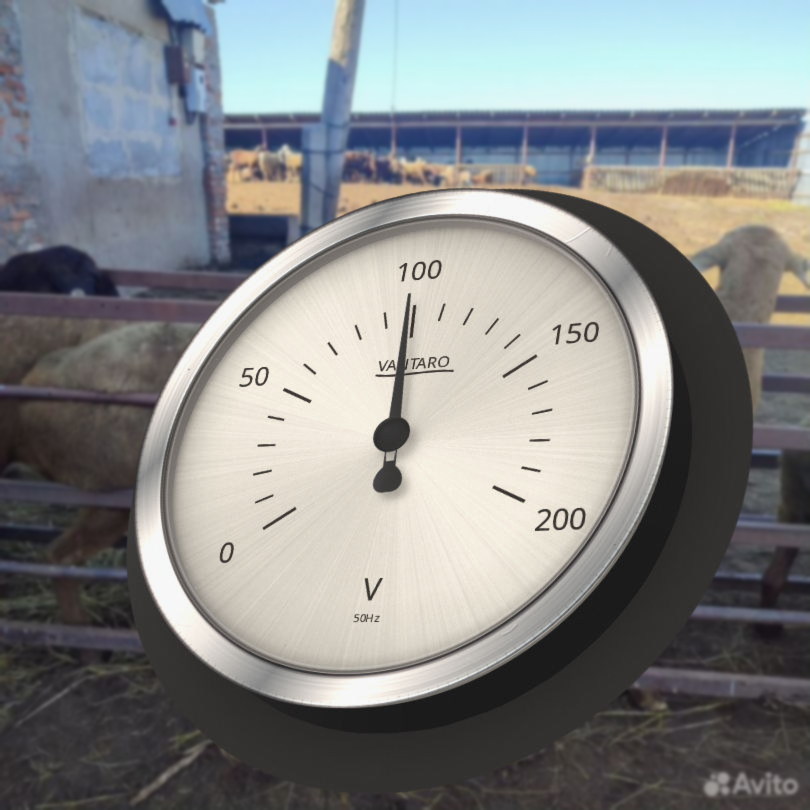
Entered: 100; V
